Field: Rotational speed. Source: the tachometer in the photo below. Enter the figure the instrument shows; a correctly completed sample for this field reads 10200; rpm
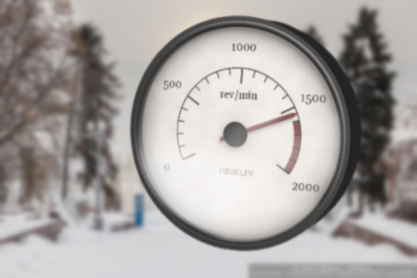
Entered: 1550; rpm
